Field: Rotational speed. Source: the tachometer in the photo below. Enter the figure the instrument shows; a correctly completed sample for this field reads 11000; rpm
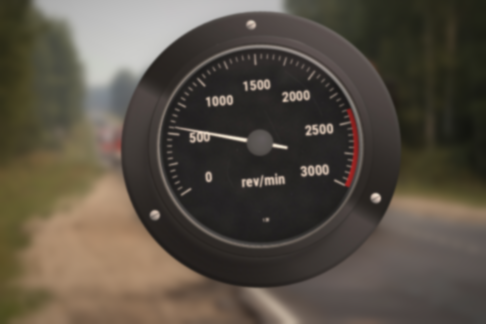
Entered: 550; rpm
